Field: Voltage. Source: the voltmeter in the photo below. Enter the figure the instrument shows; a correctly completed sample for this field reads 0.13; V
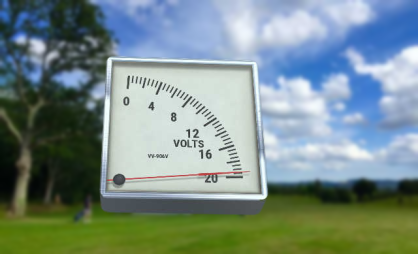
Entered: 19.5; V
